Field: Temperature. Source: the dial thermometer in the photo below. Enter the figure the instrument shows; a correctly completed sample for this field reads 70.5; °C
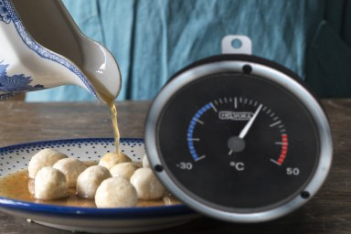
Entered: 20; °C
